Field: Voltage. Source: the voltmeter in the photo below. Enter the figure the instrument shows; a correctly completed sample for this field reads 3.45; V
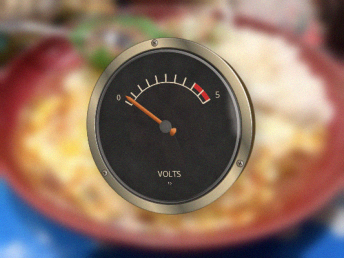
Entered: 0.25; V
